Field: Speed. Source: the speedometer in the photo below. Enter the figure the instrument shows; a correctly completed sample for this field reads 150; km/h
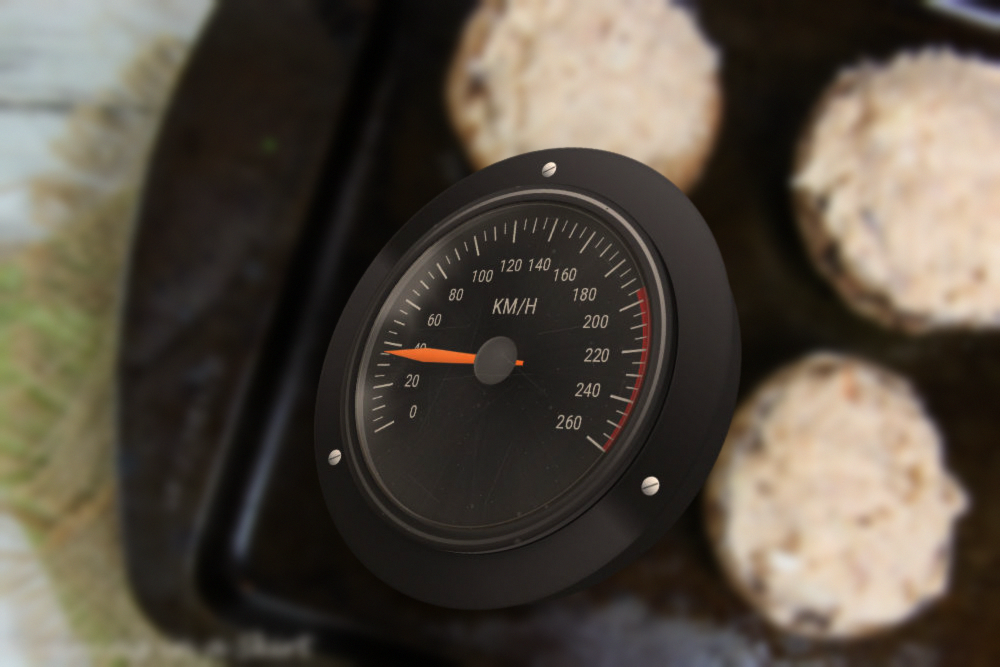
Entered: 35; km/h
